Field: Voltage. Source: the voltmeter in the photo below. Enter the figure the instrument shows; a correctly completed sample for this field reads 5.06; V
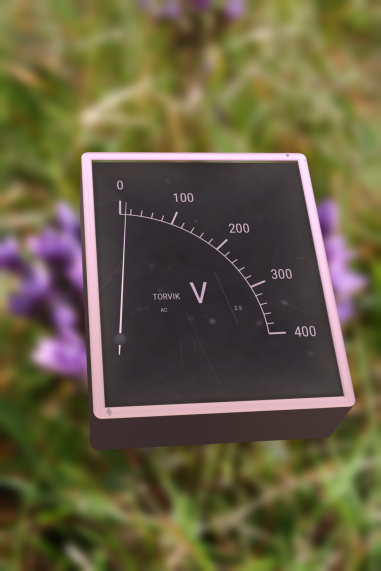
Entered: 10; V
